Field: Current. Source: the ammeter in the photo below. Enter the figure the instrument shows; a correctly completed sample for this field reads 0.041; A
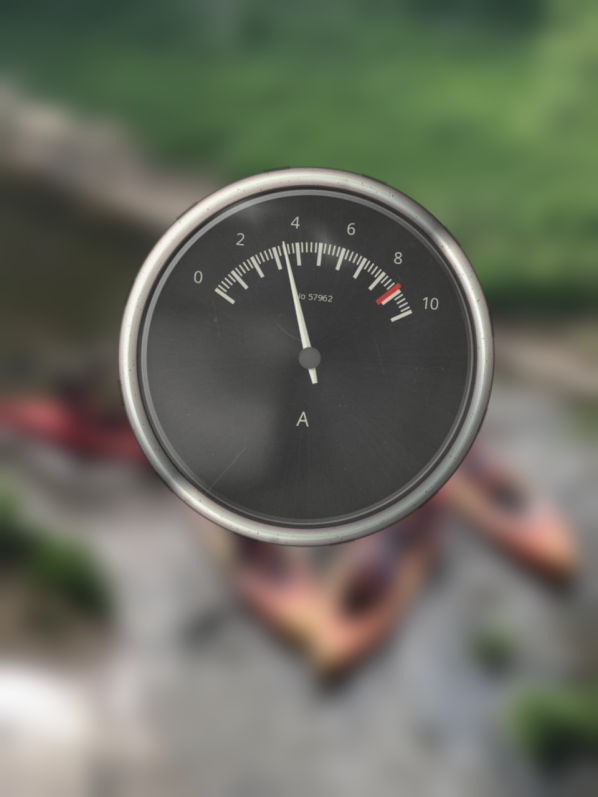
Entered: 3.4; A
